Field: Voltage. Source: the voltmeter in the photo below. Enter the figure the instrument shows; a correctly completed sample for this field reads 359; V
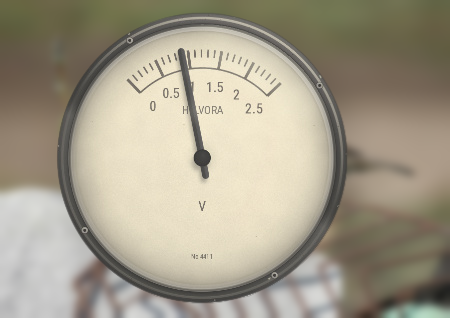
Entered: 0.9; V
